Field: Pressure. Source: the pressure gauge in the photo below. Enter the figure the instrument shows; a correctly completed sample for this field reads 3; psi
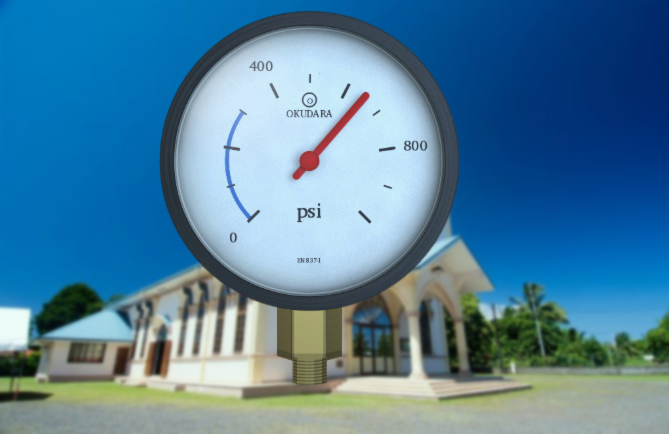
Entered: 650; psi
